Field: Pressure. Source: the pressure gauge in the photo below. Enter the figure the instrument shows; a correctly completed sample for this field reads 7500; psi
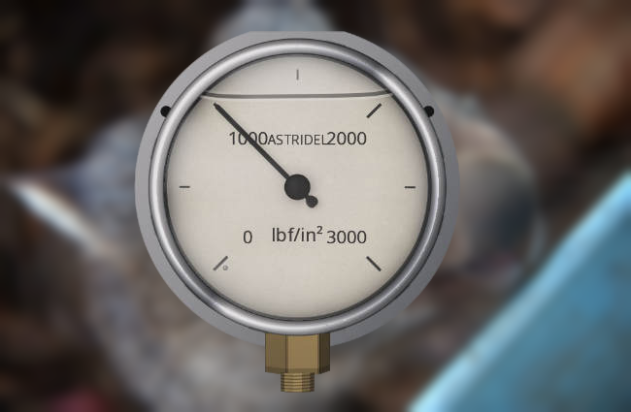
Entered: 1000; psi
